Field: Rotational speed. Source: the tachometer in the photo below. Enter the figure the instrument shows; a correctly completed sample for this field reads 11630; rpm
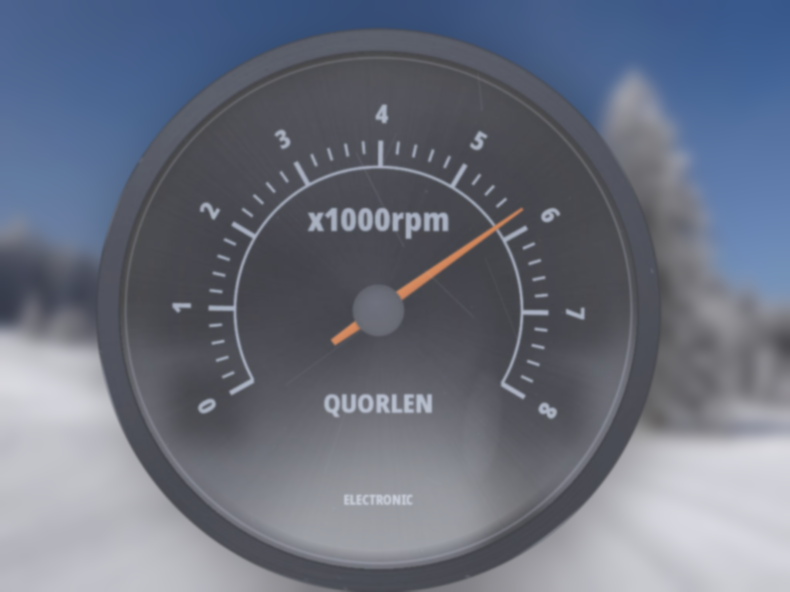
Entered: 5800; rpm
